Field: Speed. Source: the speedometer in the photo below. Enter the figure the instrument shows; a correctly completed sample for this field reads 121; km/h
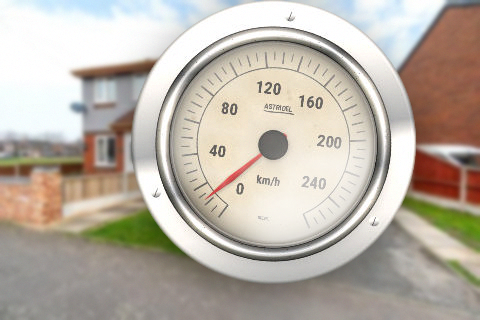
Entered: 12.5; km/h
